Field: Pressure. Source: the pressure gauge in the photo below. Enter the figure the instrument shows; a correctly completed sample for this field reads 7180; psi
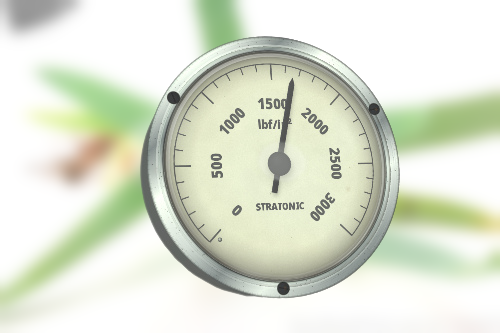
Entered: 1650; psi
